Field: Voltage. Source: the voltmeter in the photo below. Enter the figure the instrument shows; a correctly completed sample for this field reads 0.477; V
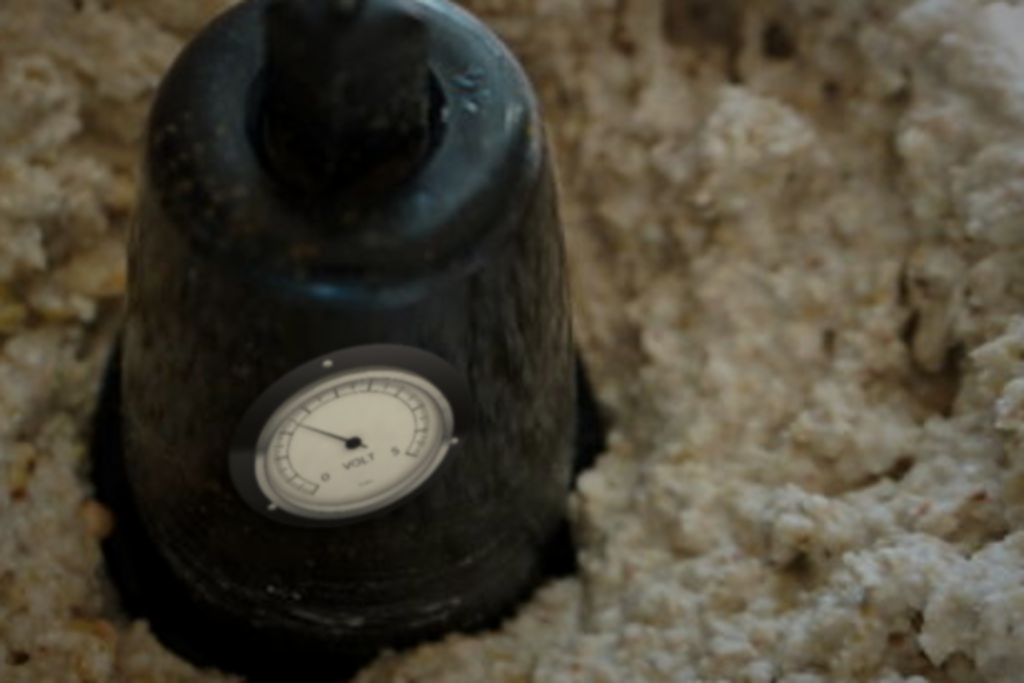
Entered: 1.75; V
